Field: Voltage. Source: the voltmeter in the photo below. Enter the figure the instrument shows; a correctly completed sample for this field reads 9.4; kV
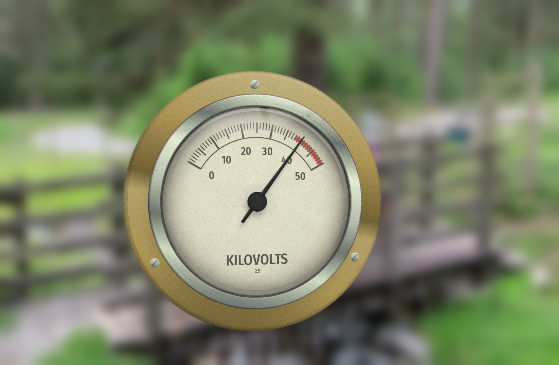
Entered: 40; kV
